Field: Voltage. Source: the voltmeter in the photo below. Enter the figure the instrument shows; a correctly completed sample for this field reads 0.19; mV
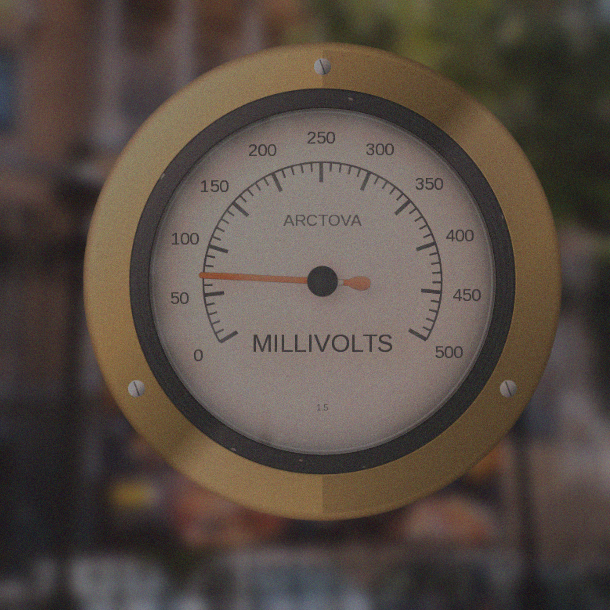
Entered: 70; mV
